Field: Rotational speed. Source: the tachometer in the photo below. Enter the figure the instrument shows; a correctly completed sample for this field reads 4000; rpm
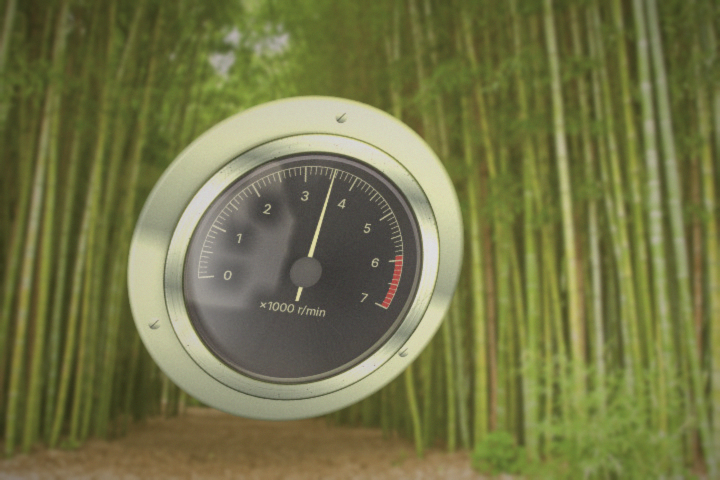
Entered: 3500; rpm
